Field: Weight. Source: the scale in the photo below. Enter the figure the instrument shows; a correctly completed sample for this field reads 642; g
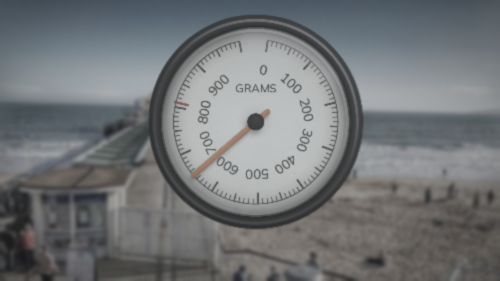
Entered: 650; g
